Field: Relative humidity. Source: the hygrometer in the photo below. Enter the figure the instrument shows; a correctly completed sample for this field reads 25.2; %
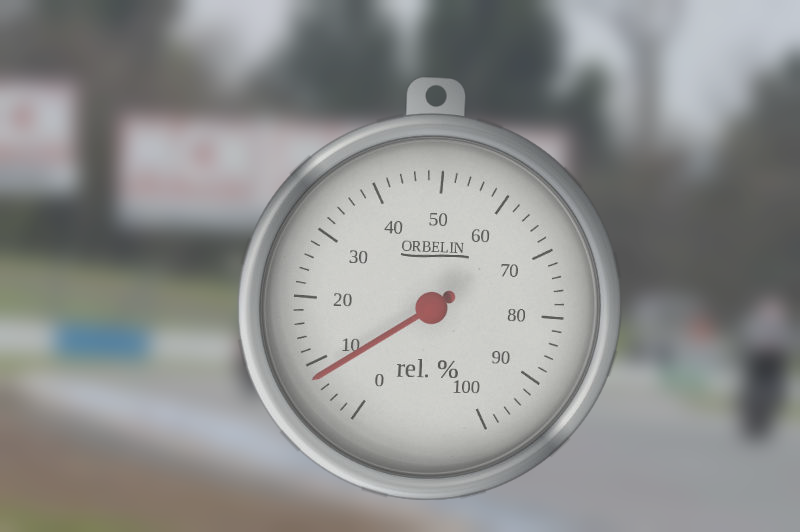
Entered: 8; %
